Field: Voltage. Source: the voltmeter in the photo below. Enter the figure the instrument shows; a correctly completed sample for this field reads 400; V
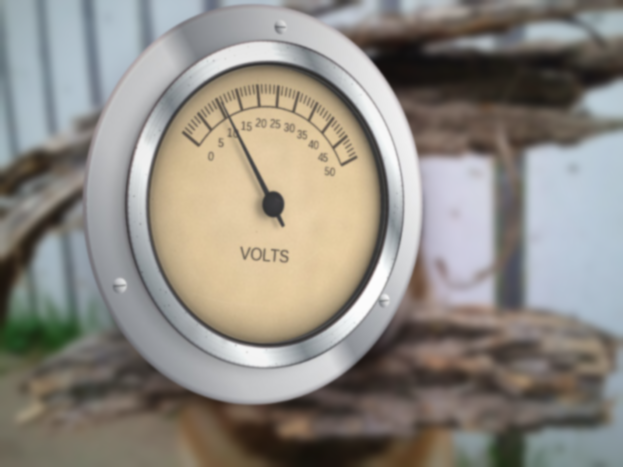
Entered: 10; V
